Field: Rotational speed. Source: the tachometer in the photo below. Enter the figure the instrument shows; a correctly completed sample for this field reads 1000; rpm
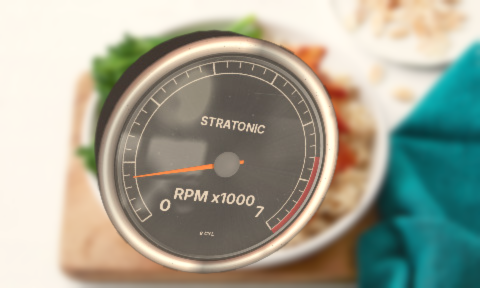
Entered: 800; rpm
